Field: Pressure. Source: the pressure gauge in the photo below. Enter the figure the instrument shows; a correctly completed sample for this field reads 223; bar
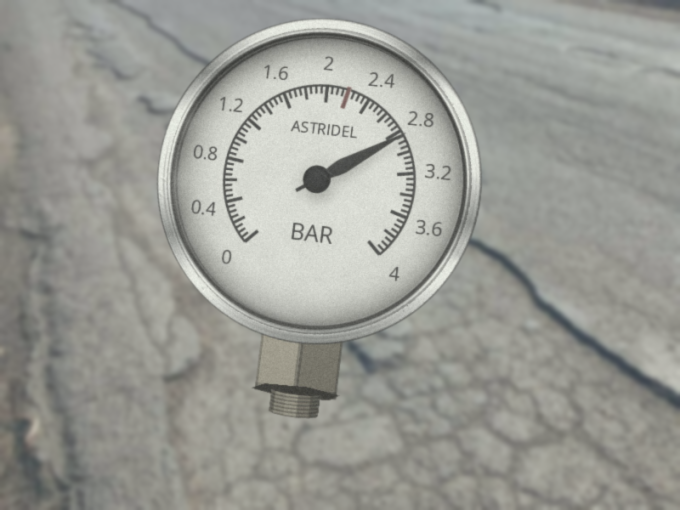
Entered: 2.85; bar
